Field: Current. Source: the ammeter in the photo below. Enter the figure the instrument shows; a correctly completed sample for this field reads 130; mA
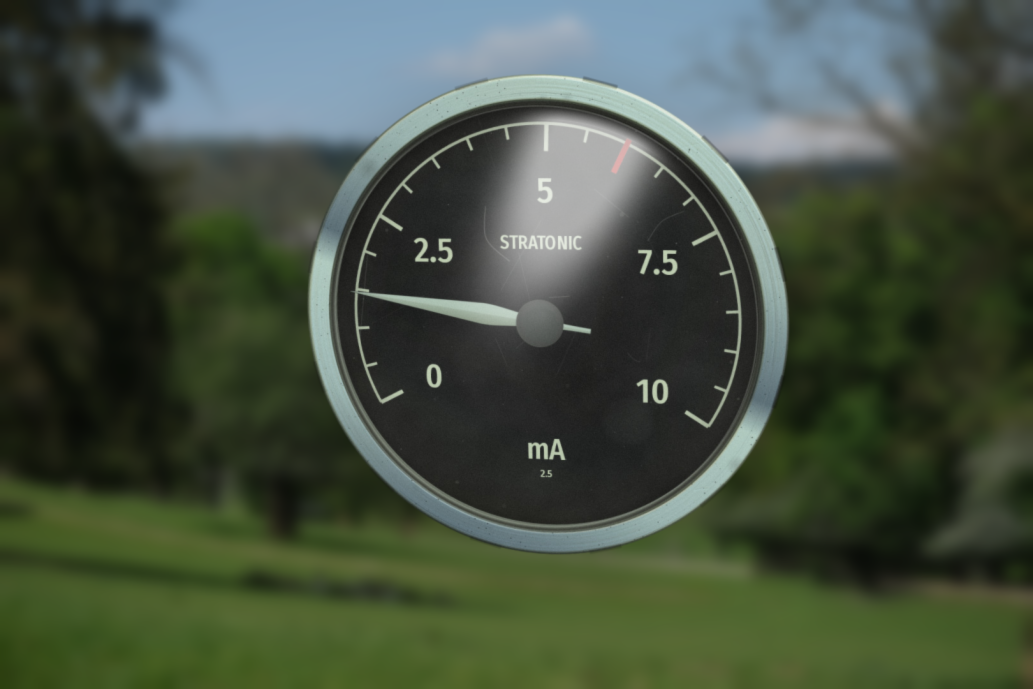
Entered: 1.5; mA
